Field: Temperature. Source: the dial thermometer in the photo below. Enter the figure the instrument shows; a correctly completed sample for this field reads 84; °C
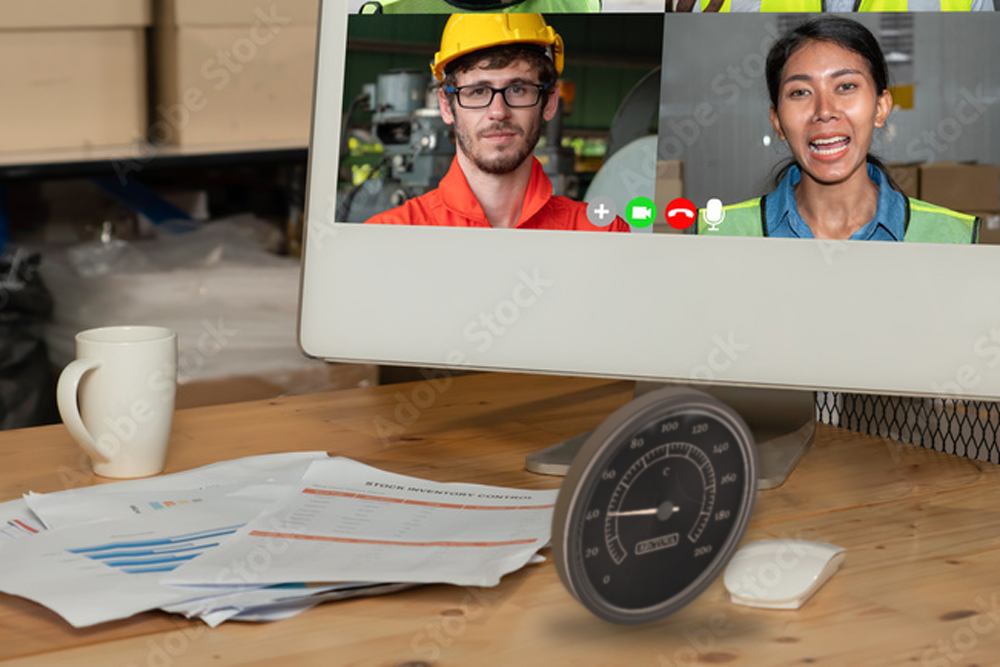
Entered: 40; °C
